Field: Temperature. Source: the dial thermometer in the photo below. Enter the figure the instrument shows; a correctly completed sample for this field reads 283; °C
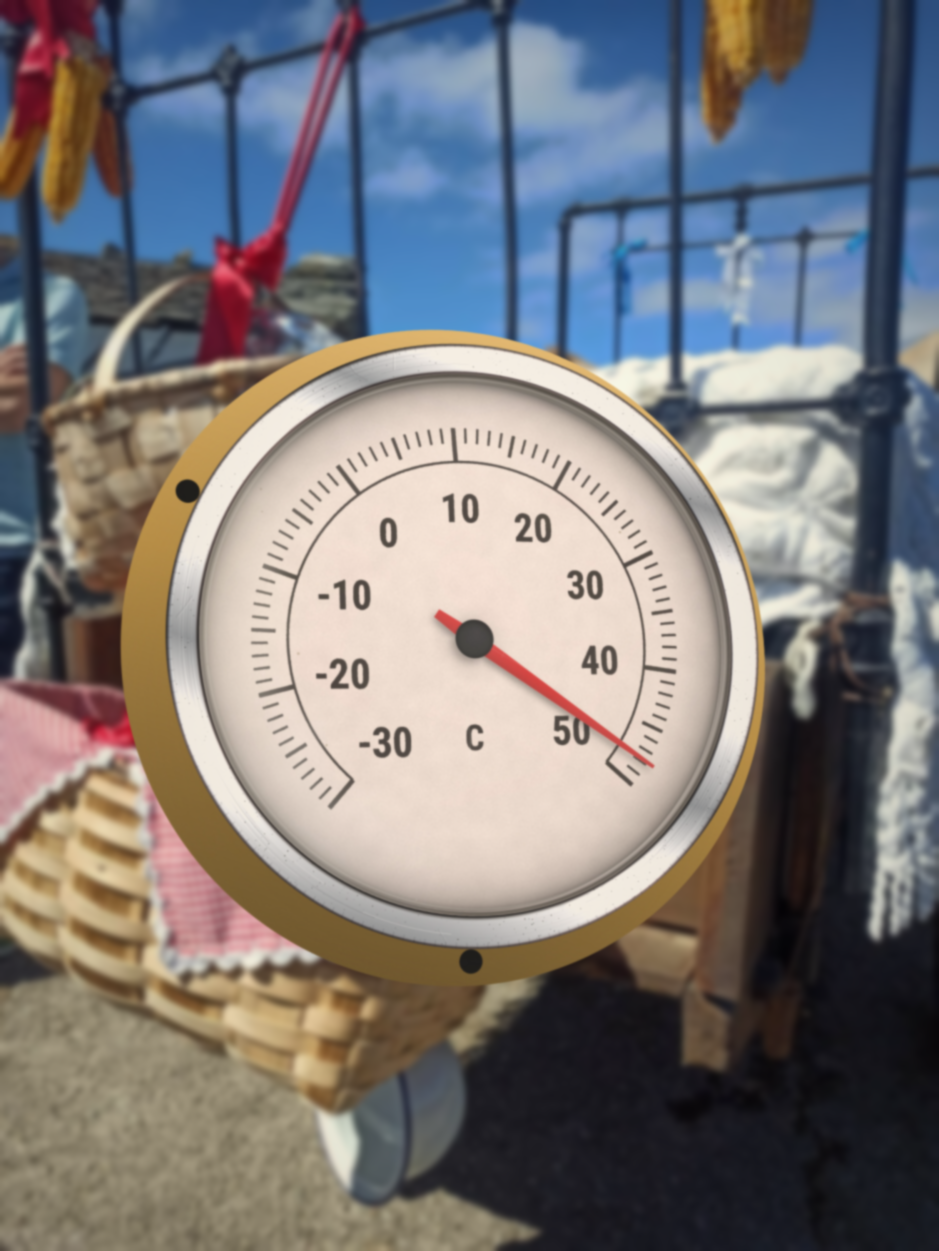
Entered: 48; °C
